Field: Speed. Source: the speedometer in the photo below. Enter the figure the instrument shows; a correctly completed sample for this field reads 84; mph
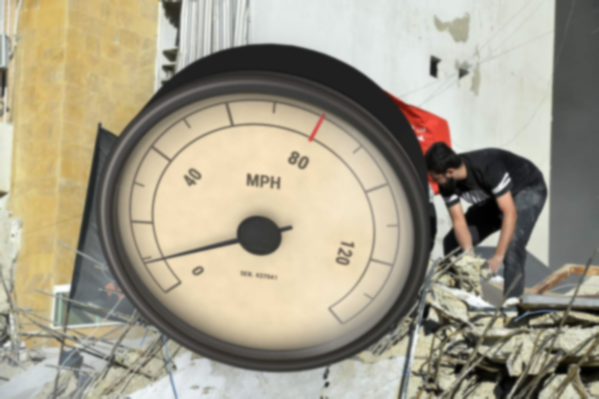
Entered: 10; mph
